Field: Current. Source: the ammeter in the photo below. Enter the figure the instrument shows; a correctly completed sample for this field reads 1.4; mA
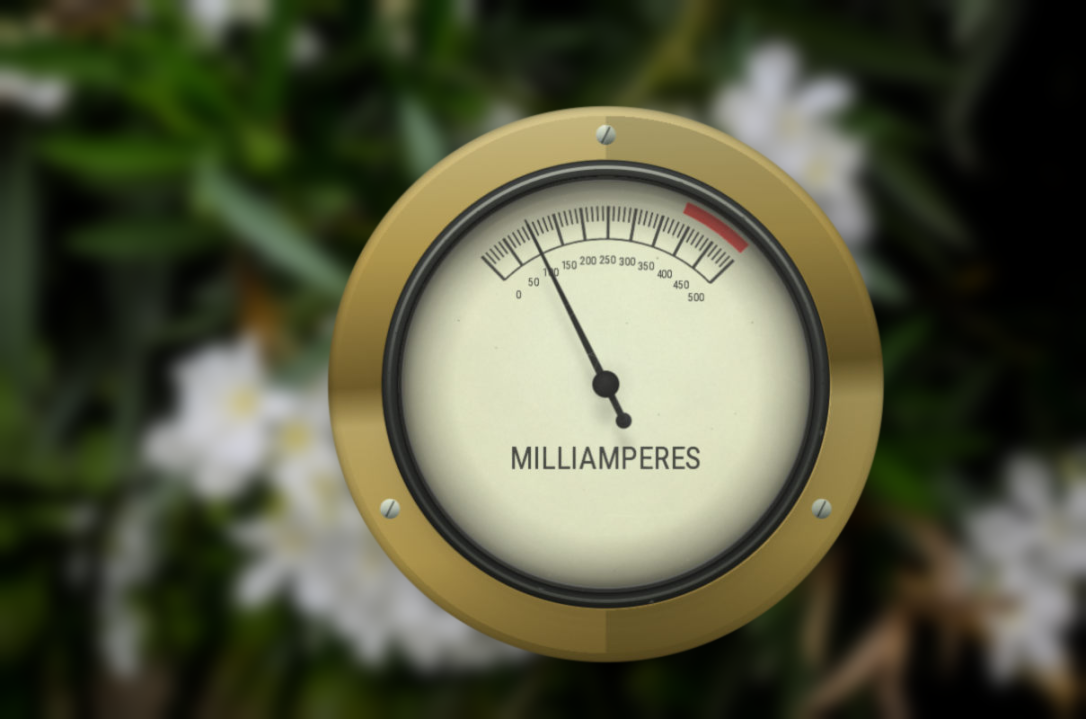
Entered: 100; mA
